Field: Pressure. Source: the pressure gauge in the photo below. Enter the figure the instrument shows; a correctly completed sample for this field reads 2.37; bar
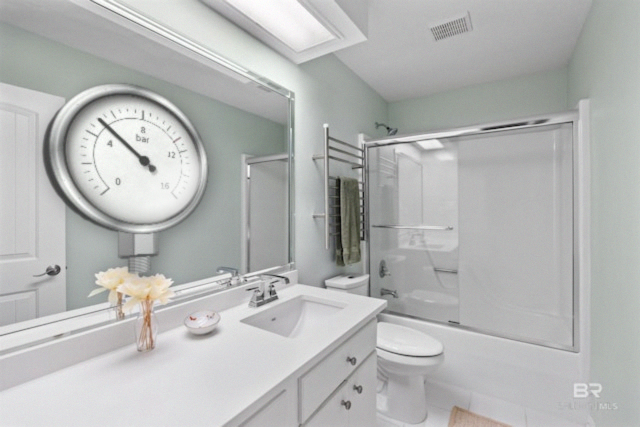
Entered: 5; bar
